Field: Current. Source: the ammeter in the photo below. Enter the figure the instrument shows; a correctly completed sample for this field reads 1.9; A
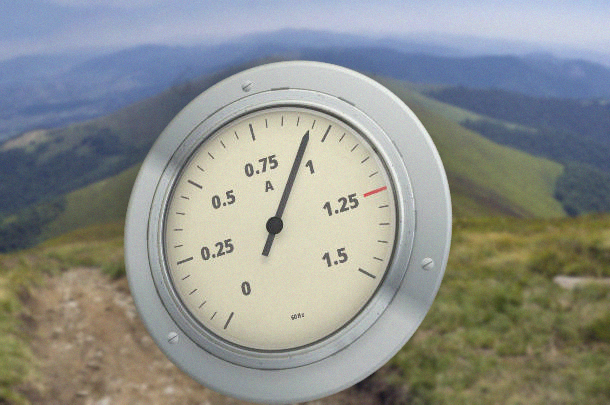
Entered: 0.95; A
